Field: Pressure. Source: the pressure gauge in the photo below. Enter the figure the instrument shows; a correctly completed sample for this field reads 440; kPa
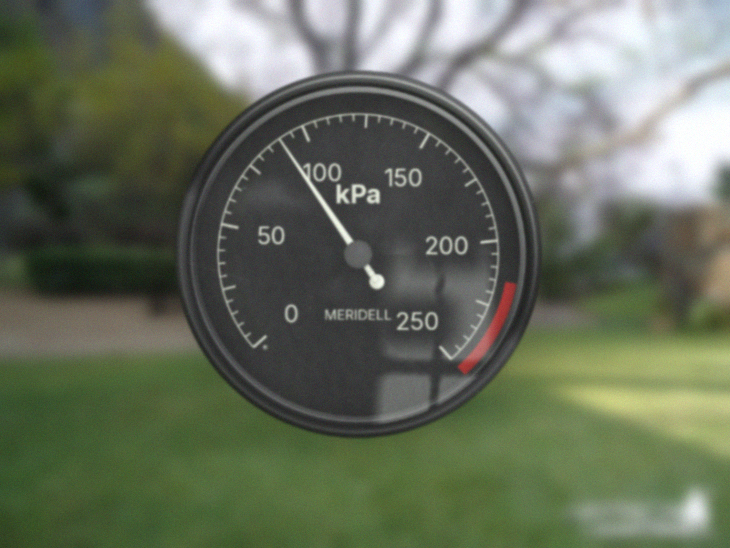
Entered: 90; kPa
